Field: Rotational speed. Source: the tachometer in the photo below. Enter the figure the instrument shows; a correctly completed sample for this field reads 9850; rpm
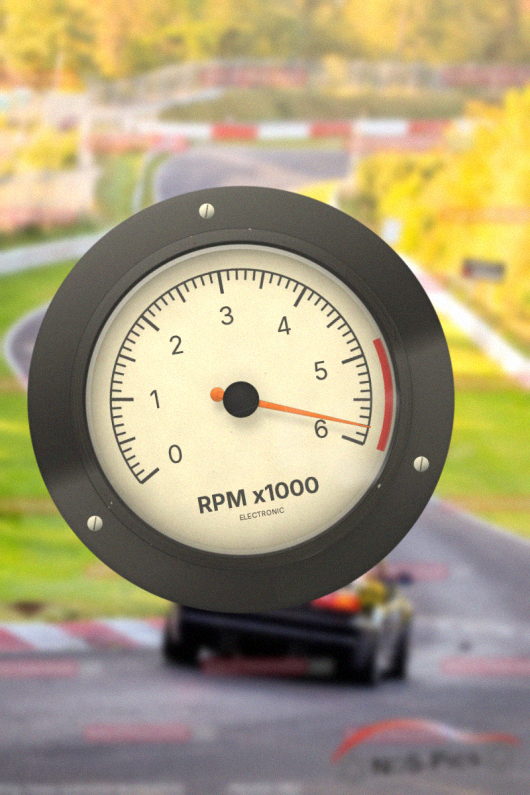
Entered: 5800; rpm
